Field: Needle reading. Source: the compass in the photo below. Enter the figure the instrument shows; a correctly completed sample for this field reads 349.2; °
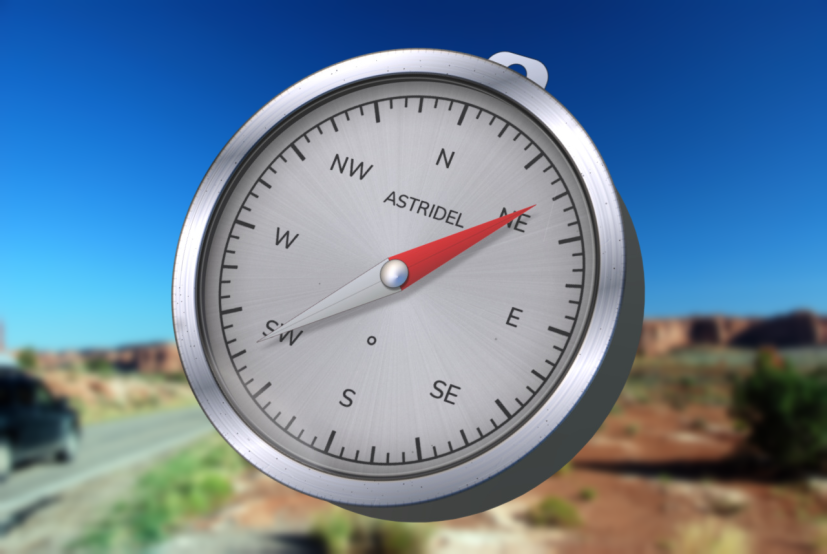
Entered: 45; °
